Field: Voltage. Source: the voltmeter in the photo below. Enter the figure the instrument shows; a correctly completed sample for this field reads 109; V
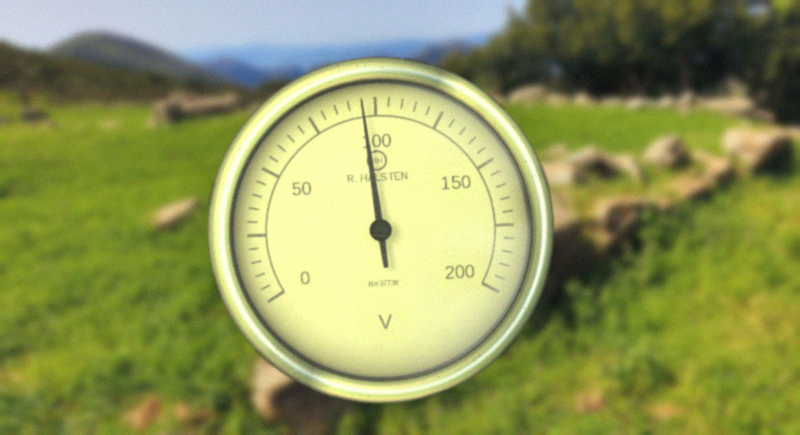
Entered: 95; V
